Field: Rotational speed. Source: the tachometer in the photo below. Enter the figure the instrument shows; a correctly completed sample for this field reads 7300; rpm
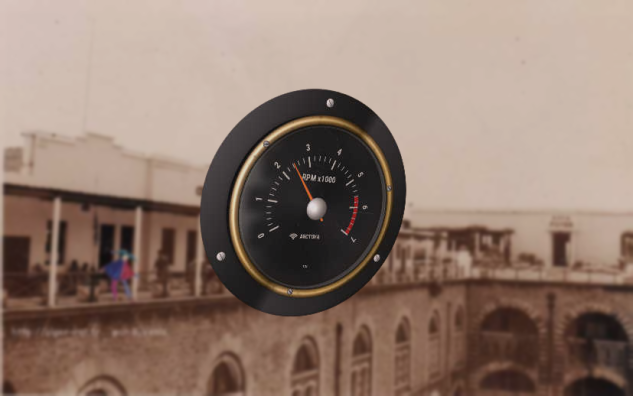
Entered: 2400; rpm
